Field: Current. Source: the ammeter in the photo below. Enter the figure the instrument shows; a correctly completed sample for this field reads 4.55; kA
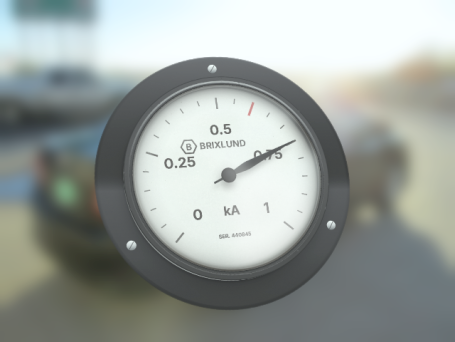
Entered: 0.75; kA
